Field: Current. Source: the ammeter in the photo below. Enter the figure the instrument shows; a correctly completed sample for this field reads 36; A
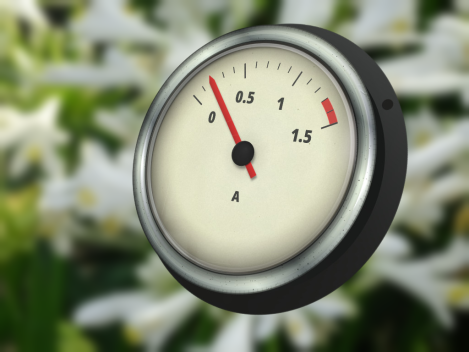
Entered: 0.2; A
